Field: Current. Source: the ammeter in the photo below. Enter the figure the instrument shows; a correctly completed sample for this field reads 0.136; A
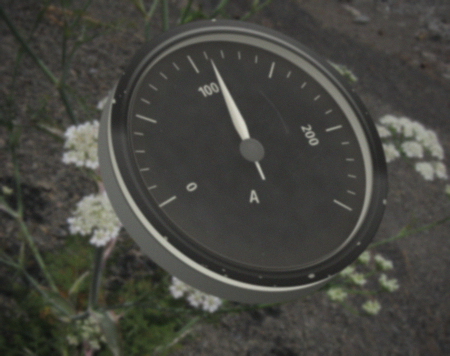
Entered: 110; A
